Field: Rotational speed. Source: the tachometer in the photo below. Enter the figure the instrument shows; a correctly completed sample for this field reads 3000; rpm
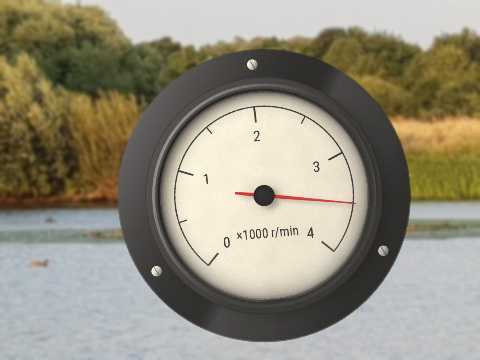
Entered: 3500; rpm
